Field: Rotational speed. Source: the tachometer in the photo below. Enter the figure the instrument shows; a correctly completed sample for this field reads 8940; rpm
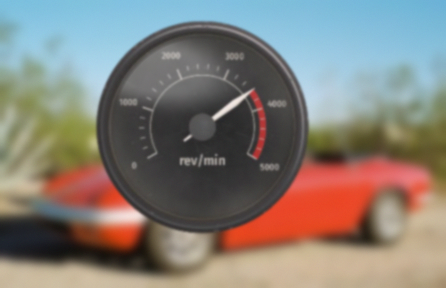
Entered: 3600; rpm
